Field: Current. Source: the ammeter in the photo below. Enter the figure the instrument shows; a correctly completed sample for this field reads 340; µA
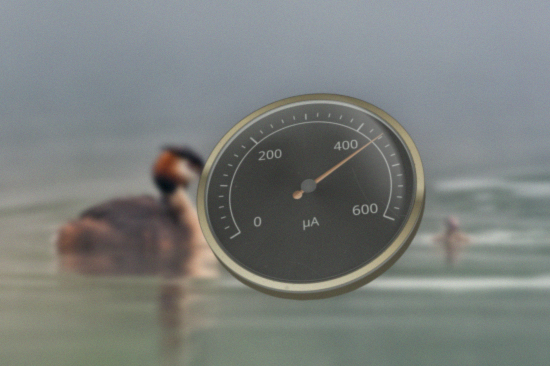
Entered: 440; µA
